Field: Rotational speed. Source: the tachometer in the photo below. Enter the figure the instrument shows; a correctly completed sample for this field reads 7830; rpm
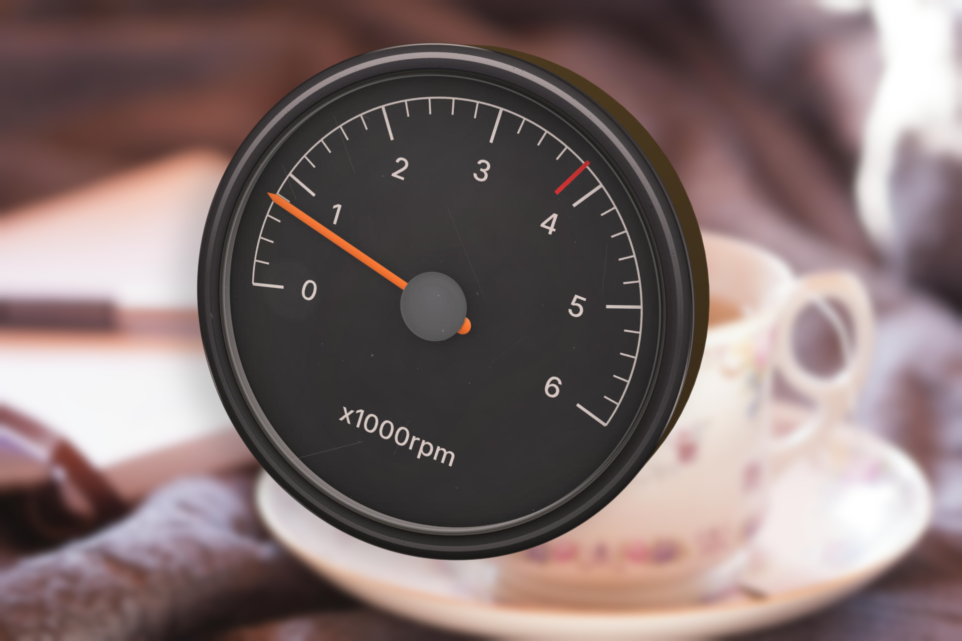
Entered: 800; rpm
